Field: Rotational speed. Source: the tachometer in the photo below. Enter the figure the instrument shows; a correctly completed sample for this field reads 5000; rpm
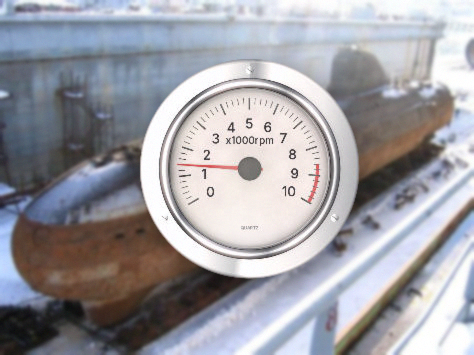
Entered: 1400; rpm
